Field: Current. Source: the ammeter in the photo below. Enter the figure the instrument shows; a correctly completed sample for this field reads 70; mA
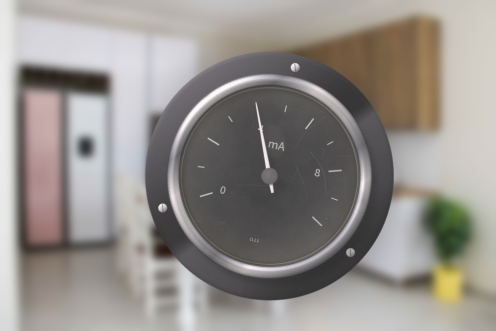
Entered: 4; mA
